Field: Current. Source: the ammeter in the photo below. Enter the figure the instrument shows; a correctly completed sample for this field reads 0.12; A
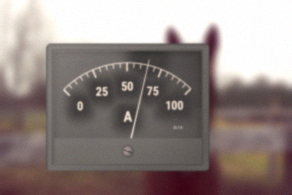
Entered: 65; A
